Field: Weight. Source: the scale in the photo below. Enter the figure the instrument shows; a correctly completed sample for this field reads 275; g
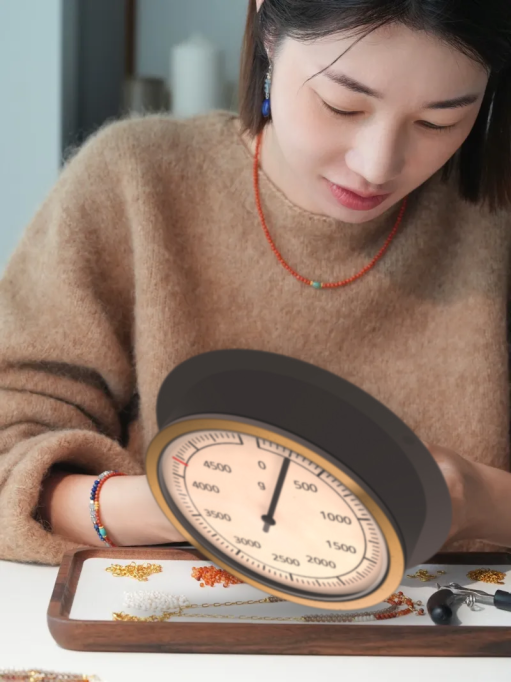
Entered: 250; g
